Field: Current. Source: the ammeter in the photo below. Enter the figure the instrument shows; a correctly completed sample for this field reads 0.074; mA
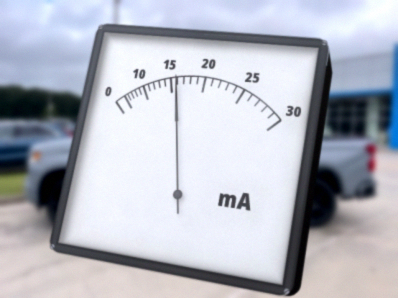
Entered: 16; mA
